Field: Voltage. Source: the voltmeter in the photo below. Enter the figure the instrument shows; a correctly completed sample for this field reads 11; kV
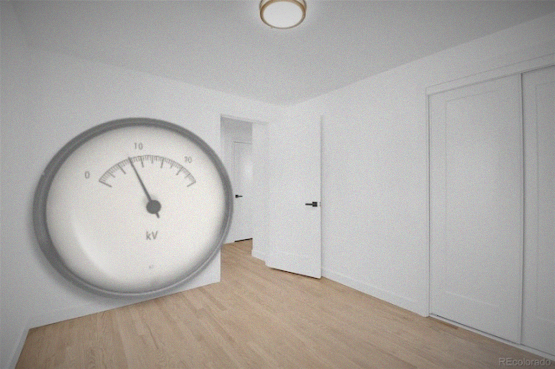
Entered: 7.5; kV
